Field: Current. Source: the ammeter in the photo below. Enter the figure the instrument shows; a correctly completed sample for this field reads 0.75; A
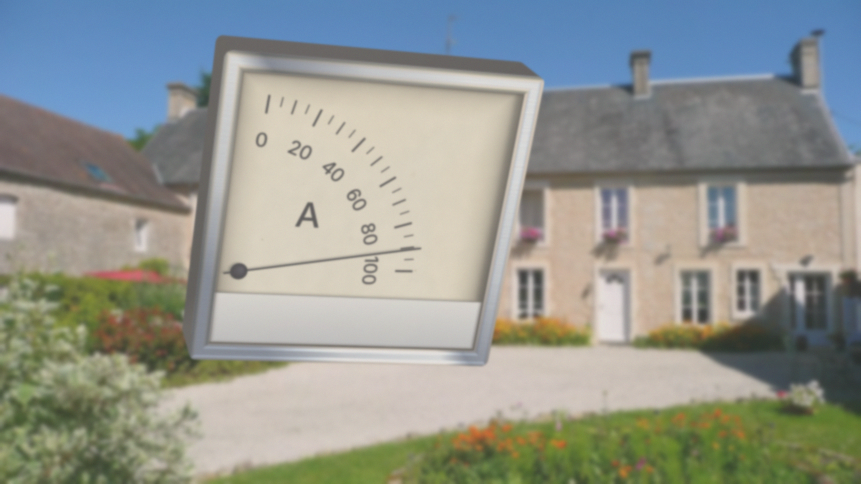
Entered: 90; A
